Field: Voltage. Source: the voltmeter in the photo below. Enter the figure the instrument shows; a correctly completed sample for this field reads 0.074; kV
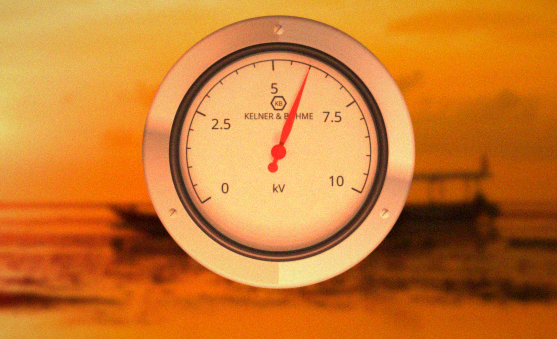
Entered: 6; kV
